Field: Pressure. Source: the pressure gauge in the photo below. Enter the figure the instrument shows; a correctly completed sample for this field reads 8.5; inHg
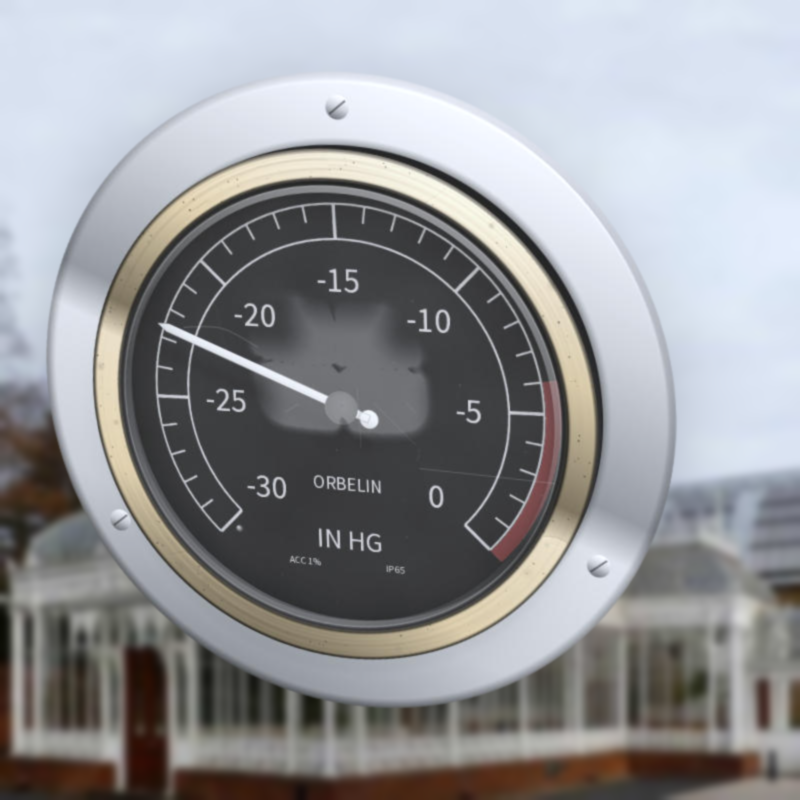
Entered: -22.5; inHg
